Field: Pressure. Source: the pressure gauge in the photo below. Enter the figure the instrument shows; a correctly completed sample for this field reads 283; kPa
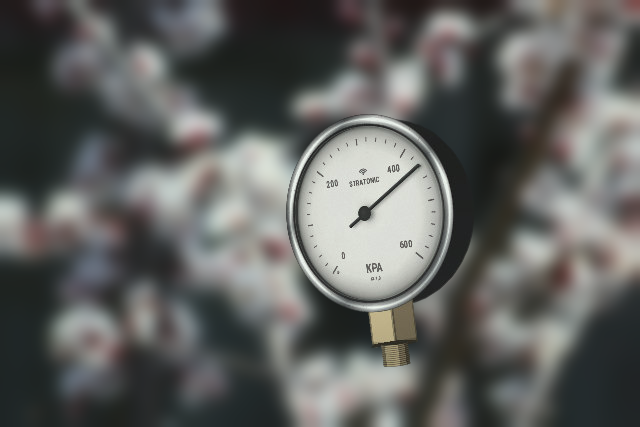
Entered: 440; kPa
